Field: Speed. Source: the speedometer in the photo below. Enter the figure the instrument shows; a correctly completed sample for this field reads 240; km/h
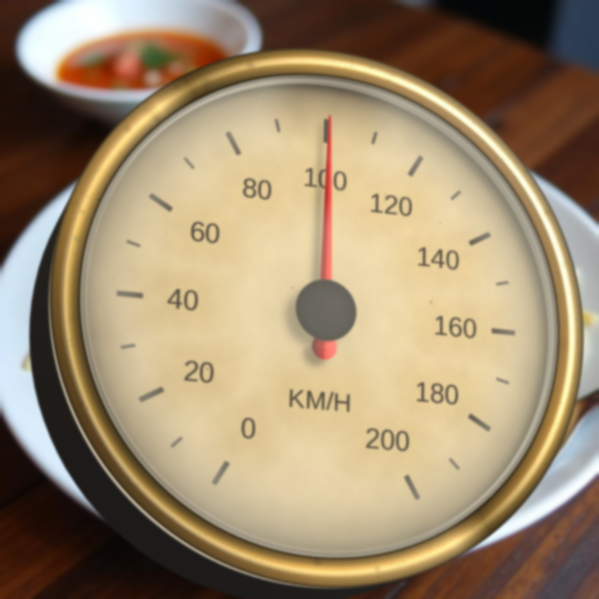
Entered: 100; km/h
